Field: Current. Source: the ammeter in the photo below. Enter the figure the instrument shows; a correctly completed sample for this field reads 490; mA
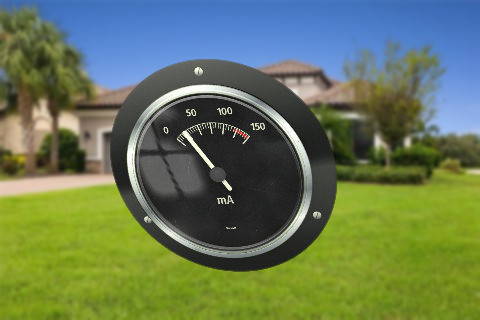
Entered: 25; mA
